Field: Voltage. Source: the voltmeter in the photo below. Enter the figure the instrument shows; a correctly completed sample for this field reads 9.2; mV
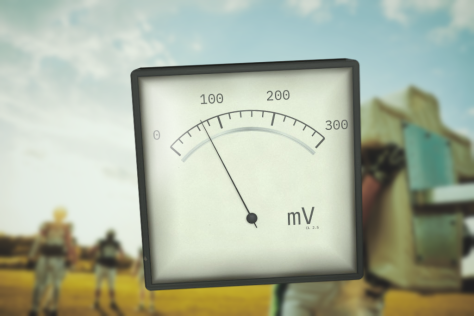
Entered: 70; mV
